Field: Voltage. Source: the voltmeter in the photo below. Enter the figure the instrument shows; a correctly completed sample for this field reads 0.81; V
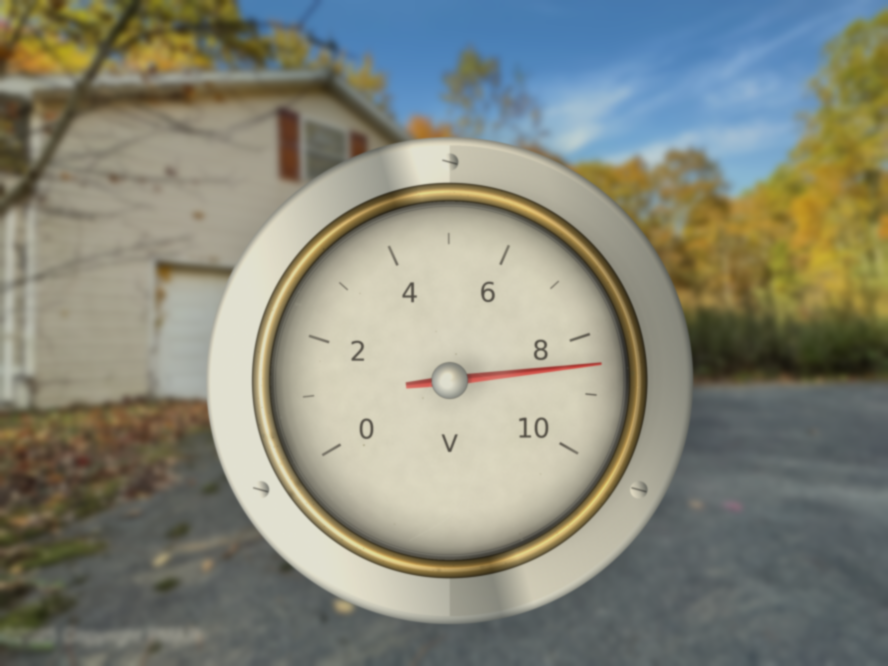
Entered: 8.5; V
